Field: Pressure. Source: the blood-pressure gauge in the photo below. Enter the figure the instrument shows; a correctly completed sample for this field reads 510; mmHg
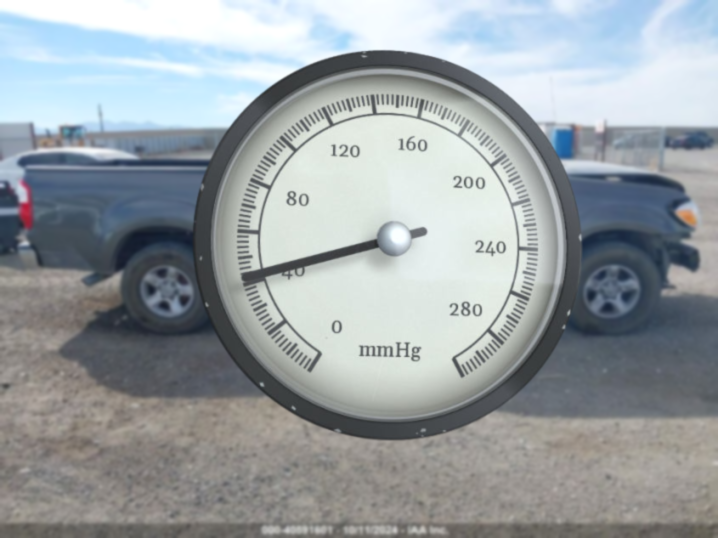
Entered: 42; mmHg
